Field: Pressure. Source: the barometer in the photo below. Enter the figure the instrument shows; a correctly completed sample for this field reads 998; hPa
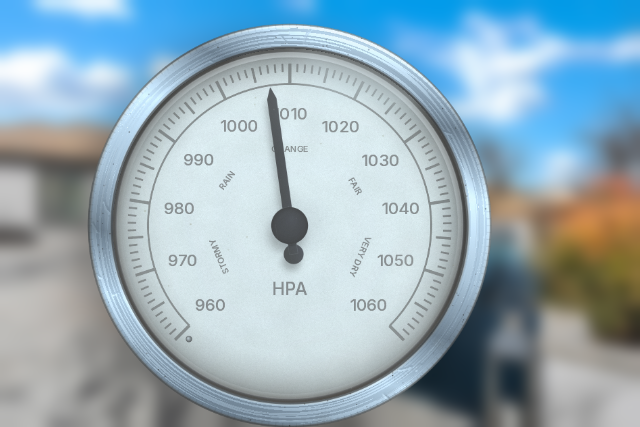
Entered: 1007; hPa
